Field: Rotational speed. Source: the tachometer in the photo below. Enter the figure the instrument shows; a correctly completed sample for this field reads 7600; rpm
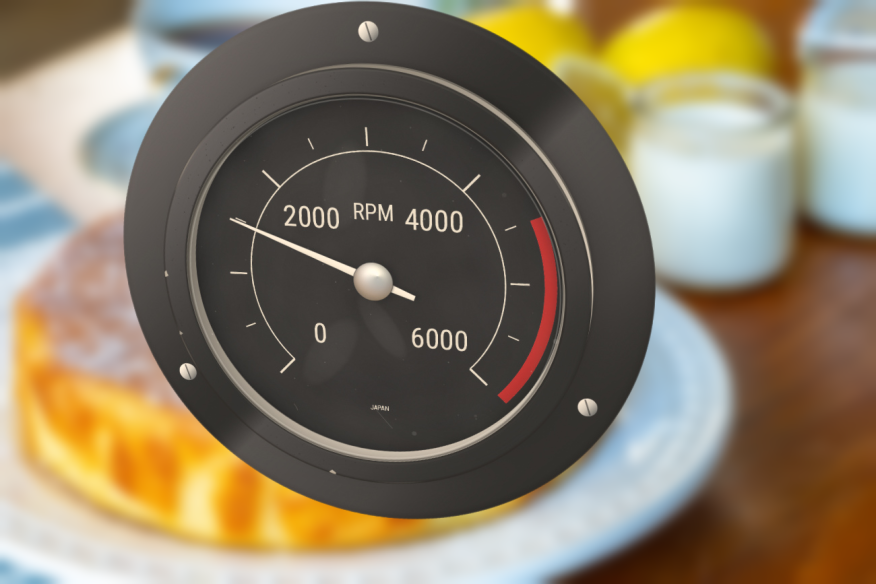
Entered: 1500; rpm
